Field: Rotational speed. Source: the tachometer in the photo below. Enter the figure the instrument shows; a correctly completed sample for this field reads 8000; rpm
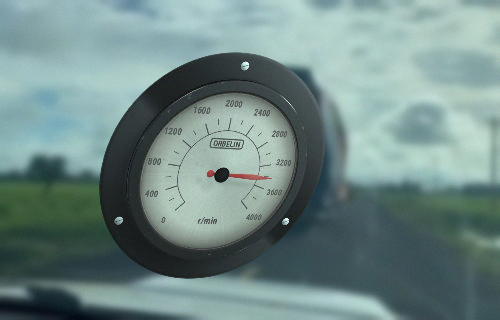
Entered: 3400; rpm
